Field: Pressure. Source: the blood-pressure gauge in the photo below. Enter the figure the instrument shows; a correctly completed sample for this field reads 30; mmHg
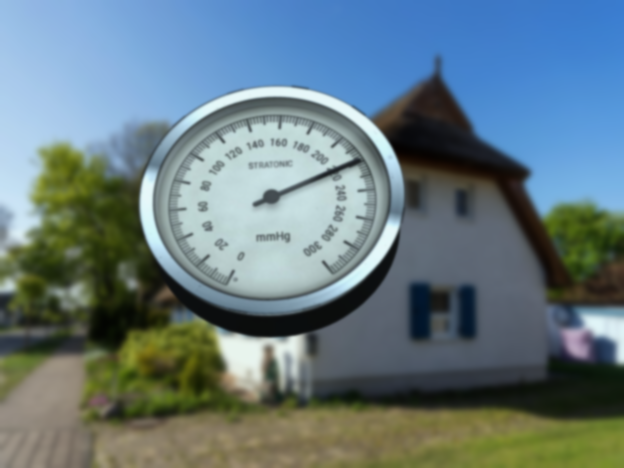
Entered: 220; mmHg
